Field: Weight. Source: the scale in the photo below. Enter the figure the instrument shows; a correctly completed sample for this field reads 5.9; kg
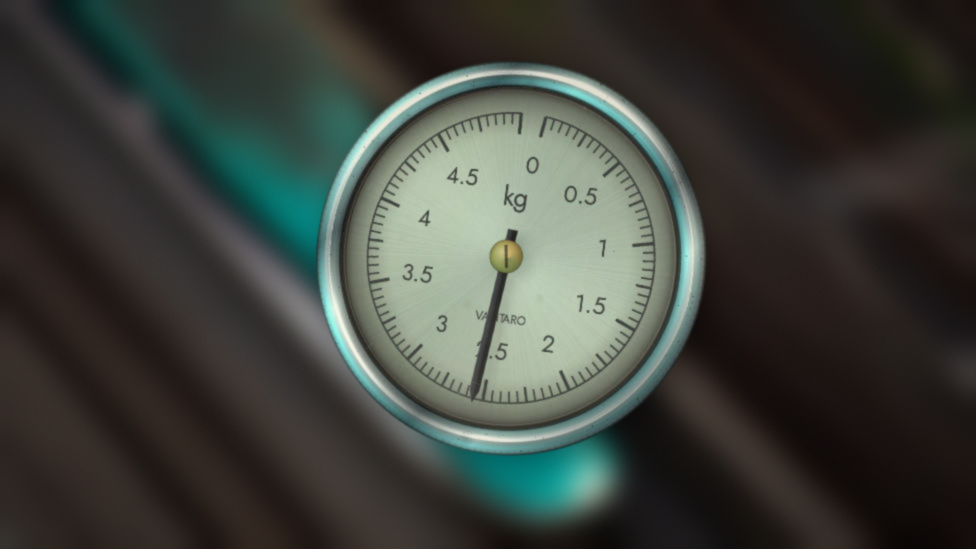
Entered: 2.55; kg
